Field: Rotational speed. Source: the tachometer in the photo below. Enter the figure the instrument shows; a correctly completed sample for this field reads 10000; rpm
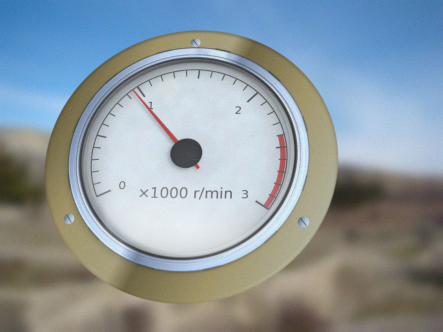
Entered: 950; rpm
